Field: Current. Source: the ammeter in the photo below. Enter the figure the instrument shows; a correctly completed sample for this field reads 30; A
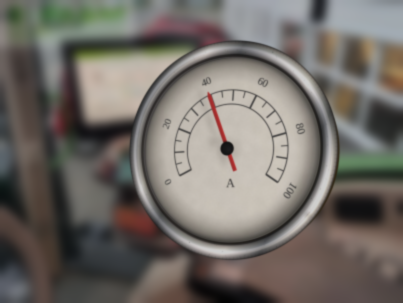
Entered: 40; A
